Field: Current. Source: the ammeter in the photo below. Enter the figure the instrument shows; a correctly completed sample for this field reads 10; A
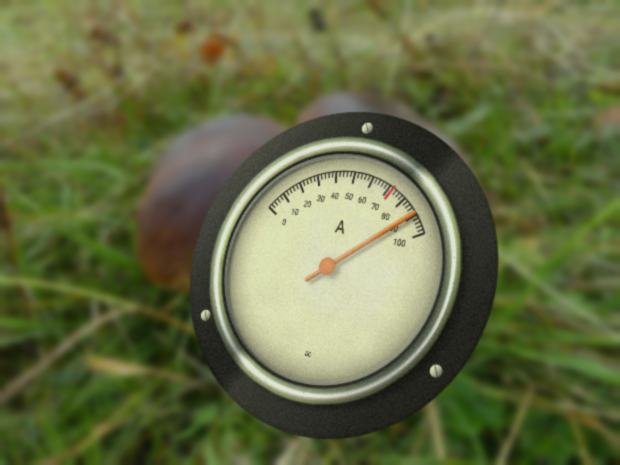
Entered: 90; A
